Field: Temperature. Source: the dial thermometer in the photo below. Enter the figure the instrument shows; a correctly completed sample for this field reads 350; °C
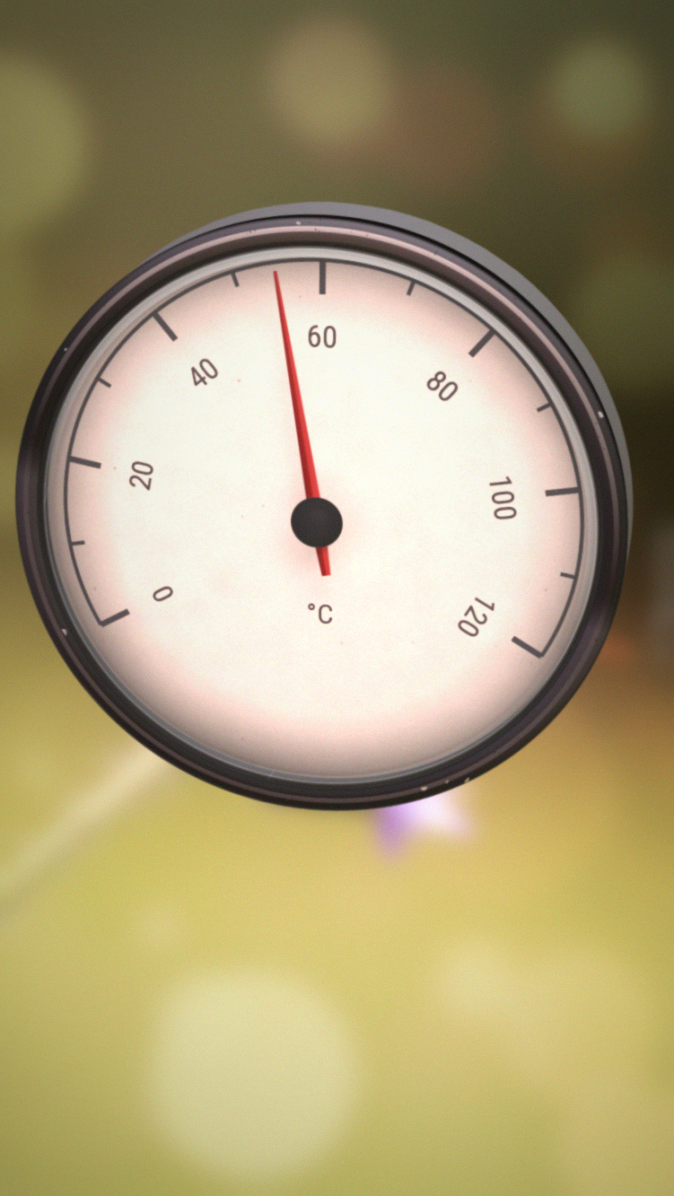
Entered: 55; °C
